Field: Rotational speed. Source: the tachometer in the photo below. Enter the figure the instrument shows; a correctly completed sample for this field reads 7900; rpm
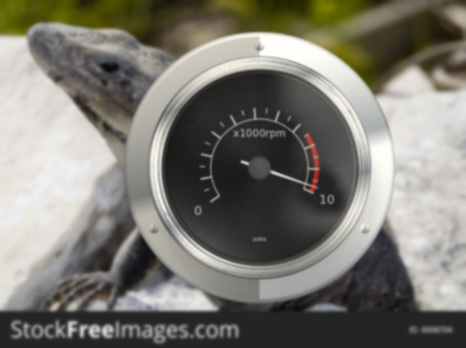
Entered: 9750; rpm
